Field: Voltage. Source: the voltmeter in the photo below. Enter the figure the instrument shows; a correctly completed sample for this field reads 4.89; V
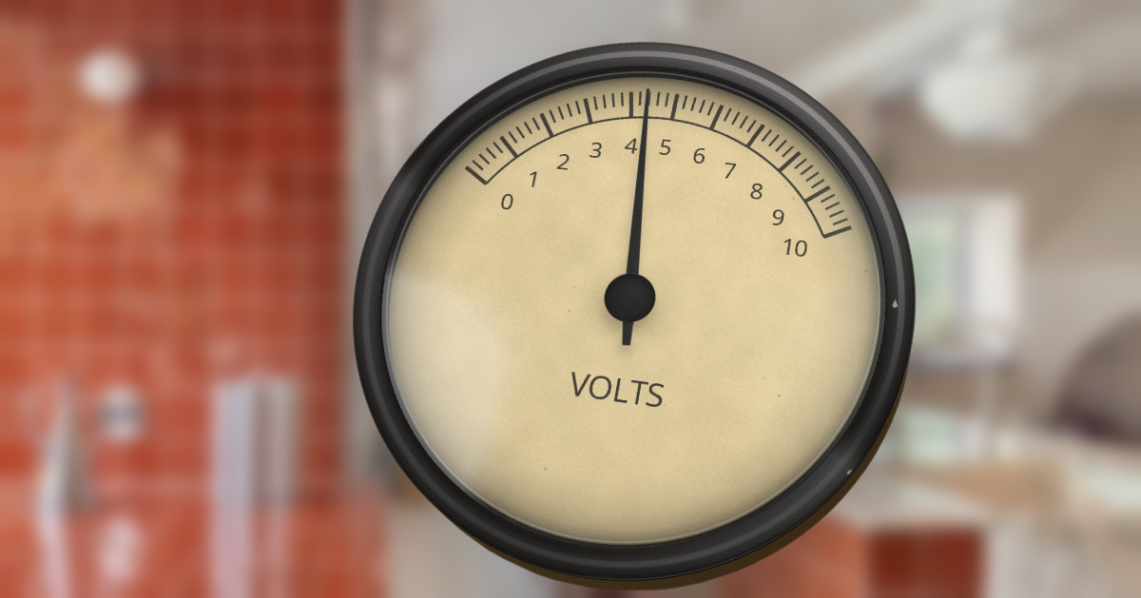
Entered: 4.4; V
